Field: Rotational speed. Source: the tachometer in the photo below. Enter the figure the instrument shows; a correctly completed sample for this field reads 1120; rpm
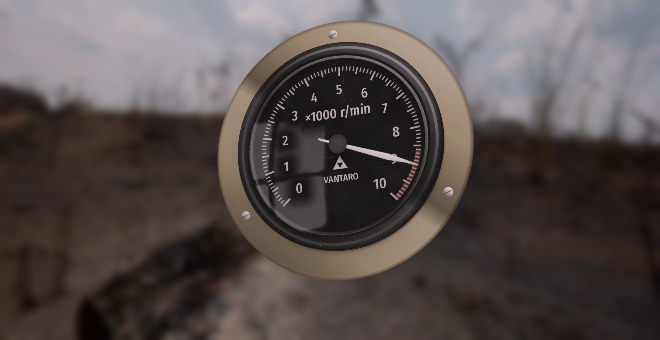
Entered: 9000; rpm
